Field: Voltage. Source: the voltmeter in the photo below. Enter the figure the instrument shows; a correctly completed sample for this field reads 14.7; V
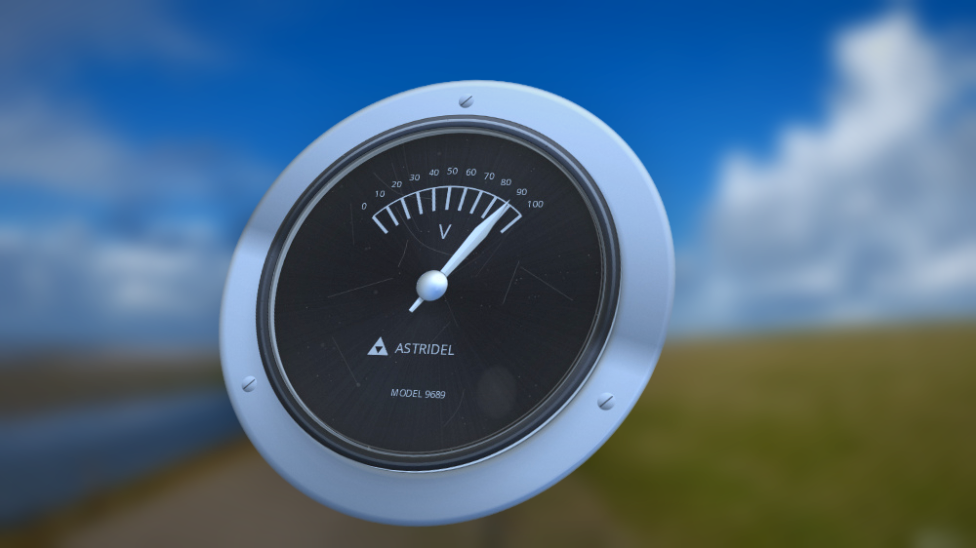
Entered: 90; V
